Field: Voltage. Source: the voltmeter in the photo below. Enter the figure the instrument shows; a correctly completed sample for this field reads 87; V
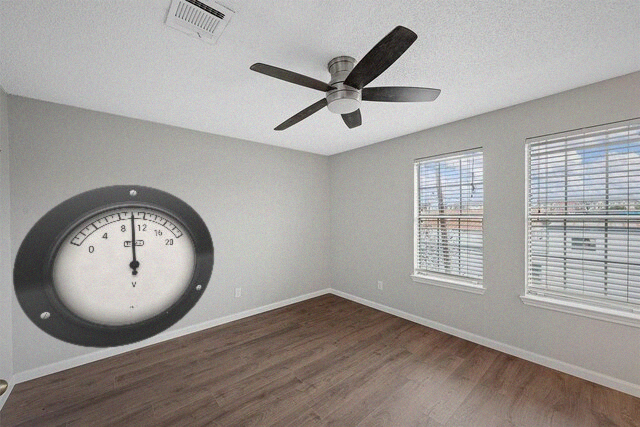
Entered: 10; V
